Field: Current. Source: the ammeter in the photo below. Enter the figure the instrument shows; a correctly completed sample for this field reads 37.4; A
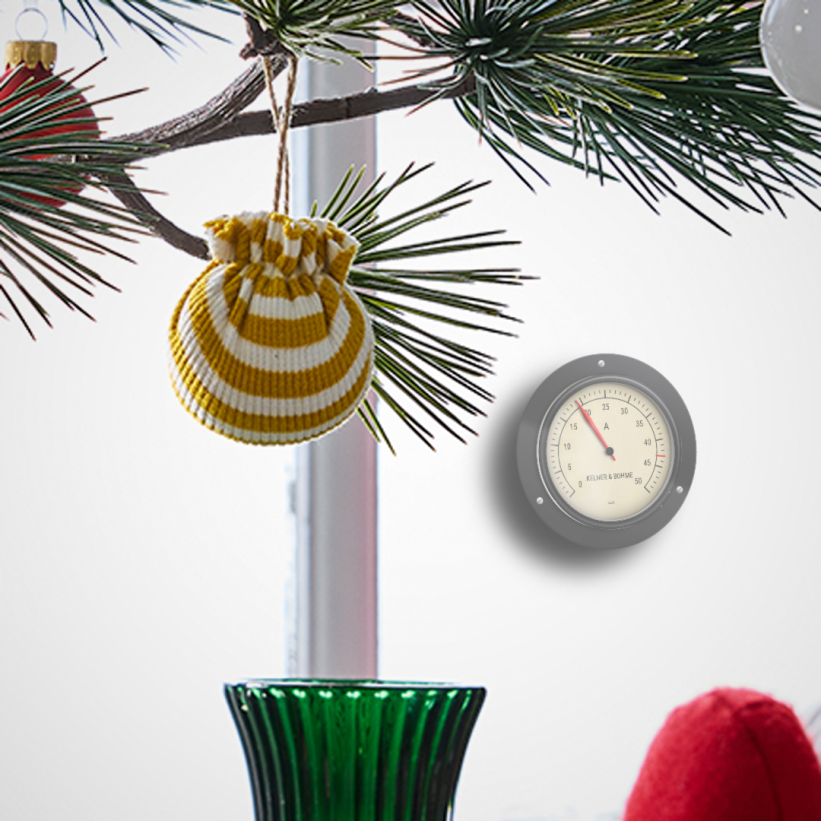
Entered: 19; A
